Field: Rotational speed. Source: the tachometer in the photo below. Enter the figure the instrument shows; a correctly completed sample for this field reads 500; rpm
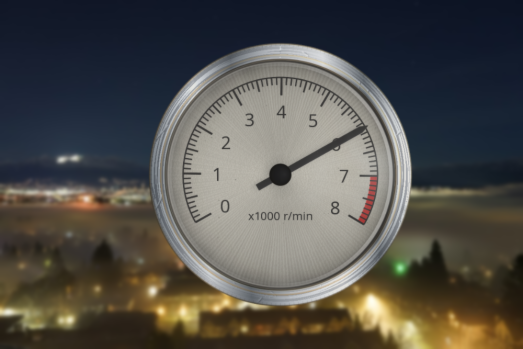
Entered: 6000; rpm
